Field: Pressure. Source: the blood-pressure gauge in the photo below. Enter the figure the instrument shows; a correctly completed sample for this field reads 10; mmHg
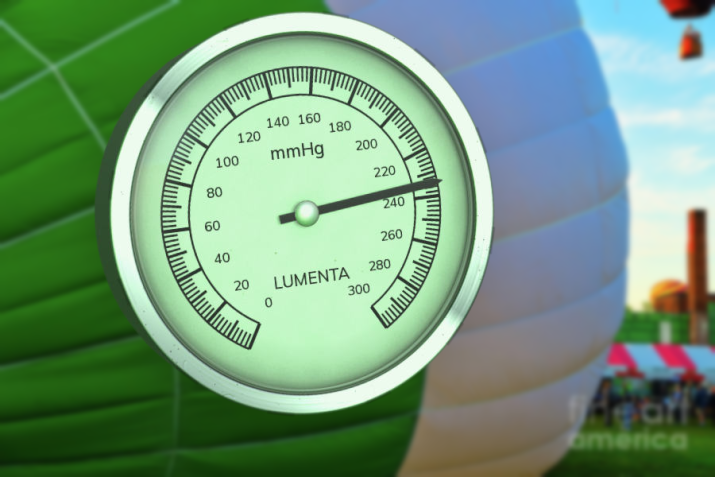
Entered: 234; mmHg
